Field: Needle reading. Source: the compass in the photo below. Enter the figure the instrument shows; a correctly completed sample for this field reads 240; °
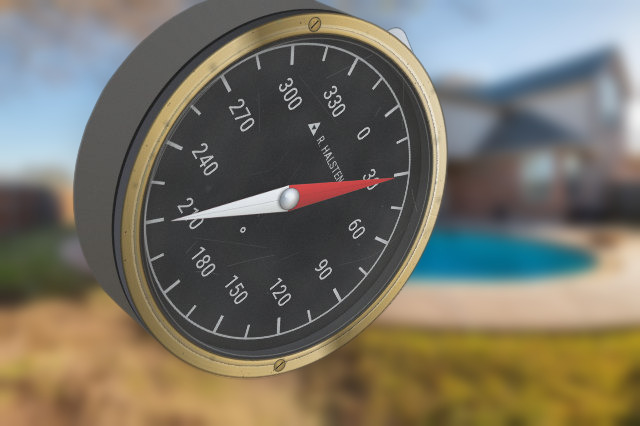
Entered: 30; °
